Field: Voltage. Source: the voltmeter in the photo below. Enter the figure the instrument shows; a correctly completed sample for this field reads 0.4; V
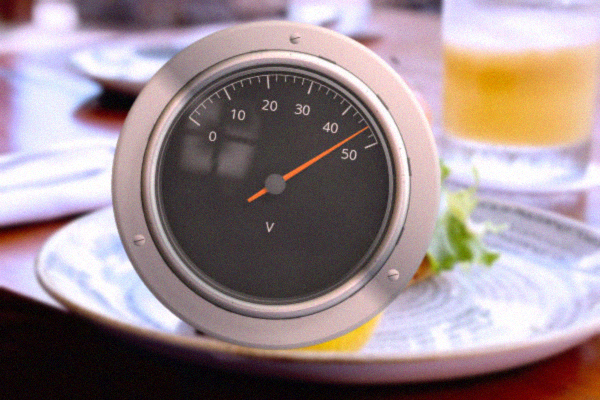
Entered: 46; V
